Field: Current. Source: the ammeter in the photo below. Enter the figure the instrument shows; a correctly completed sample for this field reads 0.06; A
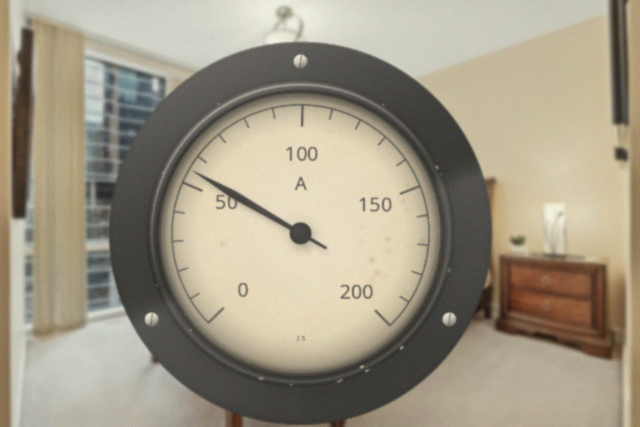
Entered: 55; A
